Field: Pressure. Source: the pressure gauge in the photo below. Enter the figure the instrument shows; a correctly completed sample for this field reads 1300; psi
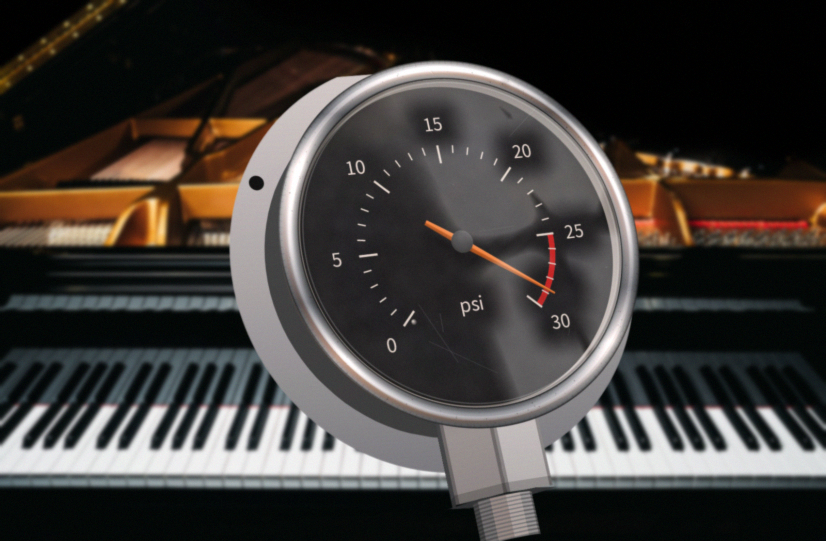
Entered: 29; psi
